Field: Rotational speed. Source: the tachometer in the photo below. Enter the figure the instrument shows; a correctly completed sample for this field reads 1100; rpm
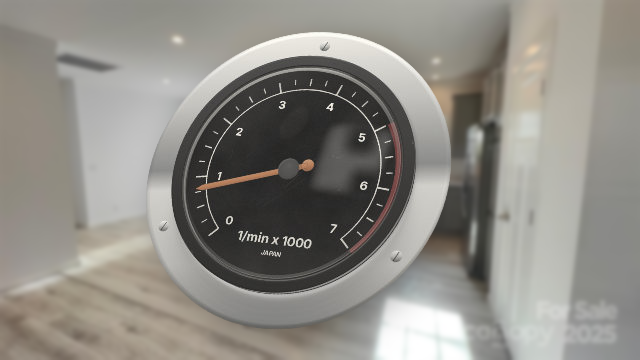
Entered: 750; rpm
